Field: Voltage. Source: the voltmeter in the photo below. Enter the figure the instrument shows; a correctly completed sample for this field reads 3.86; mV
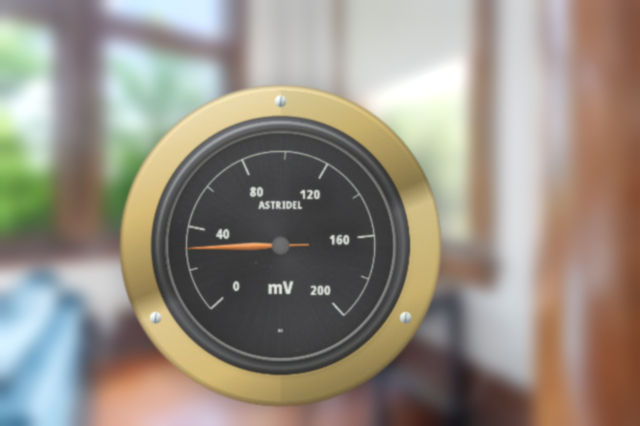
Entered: 30; mV
